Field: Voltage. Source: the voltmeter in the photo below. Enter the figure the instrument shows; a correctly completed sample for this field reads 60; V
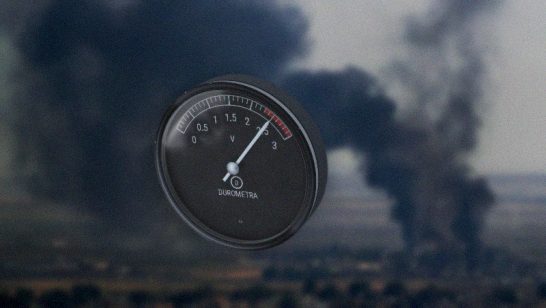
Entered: 2.5; V
